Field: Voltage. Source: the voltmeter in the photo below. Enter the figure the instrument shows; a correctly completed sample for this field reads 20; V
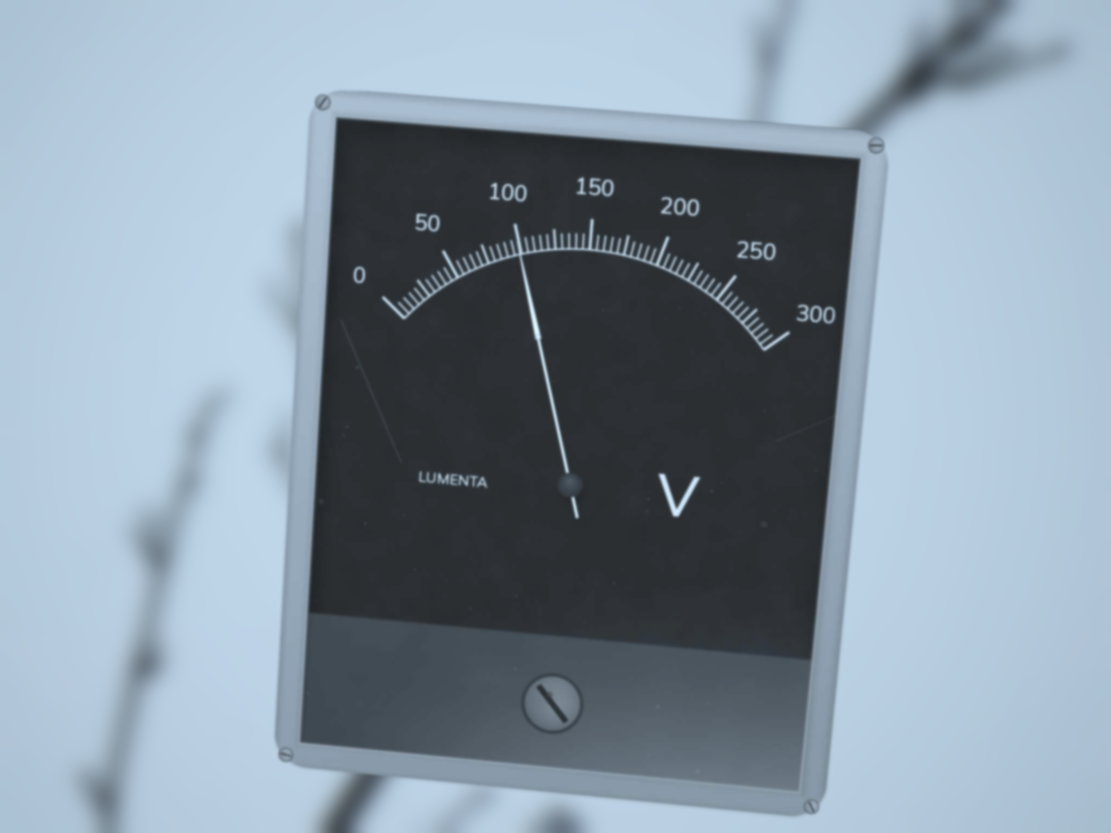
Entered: 100; V
